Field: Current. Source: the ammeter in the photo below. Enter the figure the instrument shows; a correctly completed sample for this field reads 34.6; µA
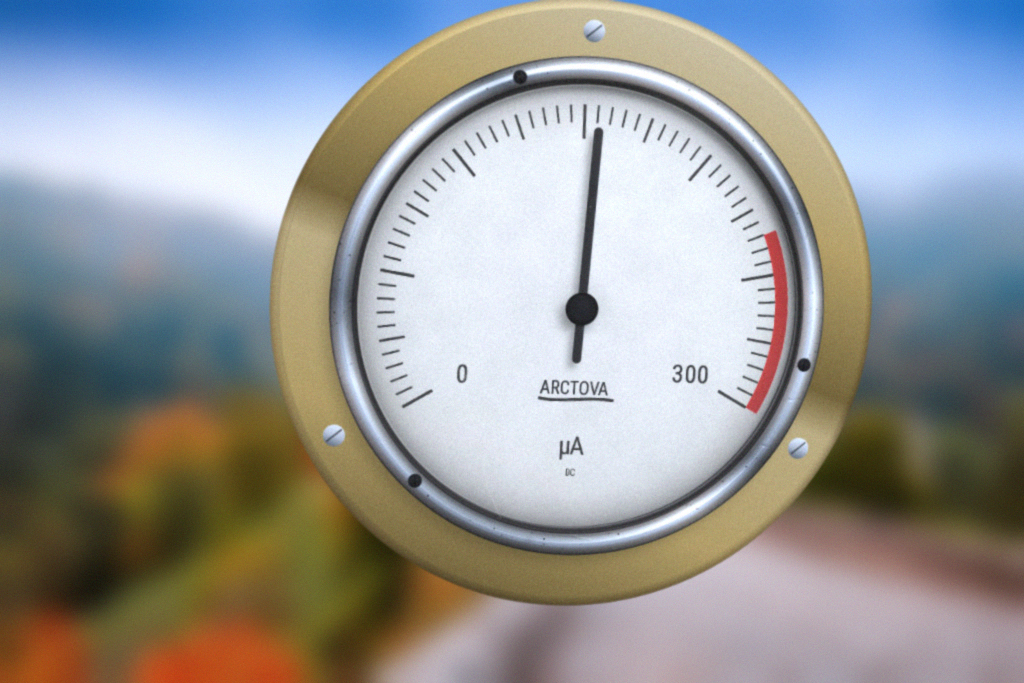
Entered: 155; µA
